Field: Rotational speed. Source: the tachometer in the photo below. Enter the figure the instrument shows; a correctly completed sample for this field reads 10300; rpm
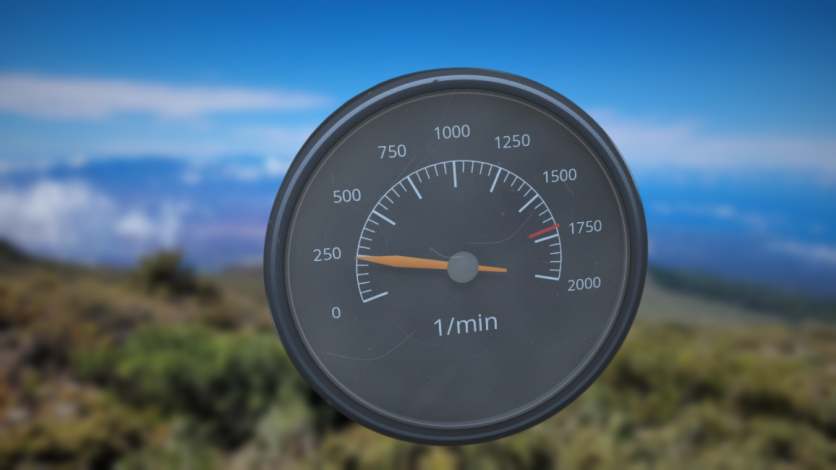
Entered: 250; rpm
